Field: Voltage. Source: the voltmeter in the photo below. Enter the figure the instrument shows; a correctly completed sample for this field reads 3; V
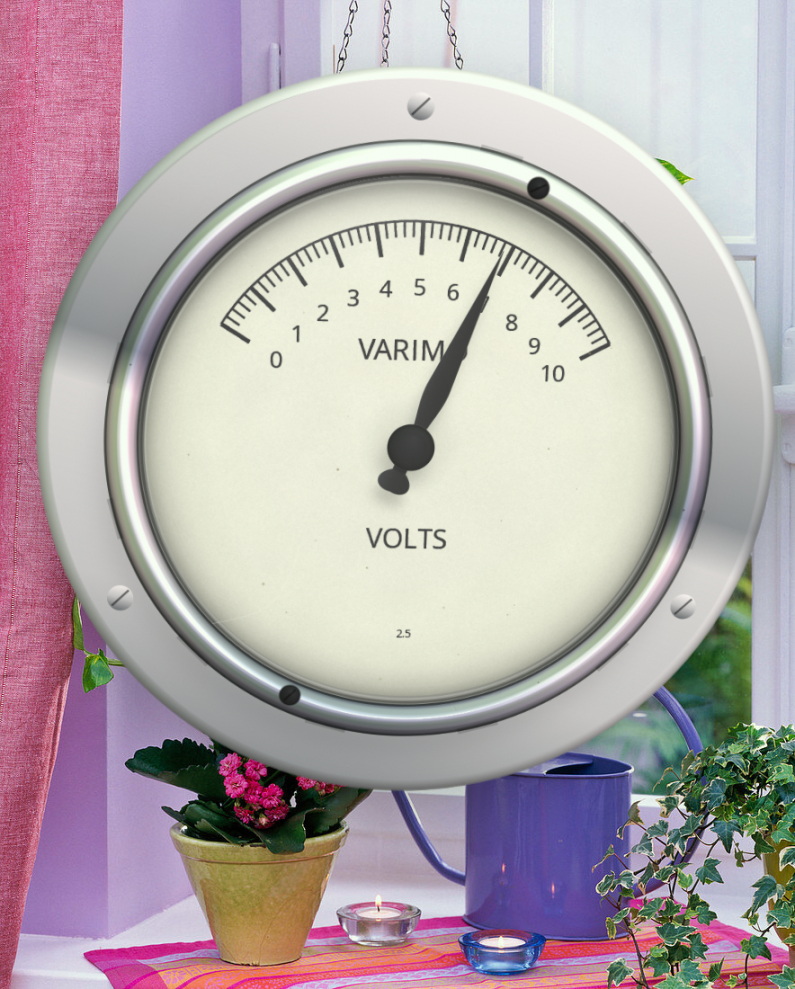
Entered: 6.8; V
